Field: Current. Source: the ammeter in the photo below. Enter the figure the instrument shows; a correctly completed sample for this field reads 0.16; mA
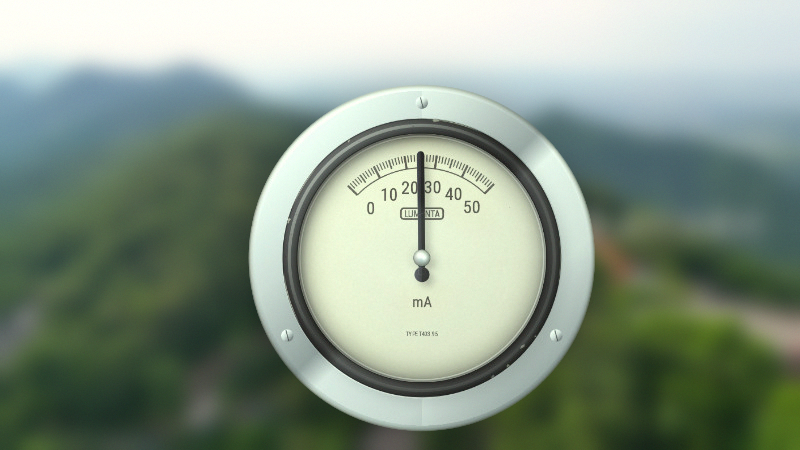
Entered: 25; mA
